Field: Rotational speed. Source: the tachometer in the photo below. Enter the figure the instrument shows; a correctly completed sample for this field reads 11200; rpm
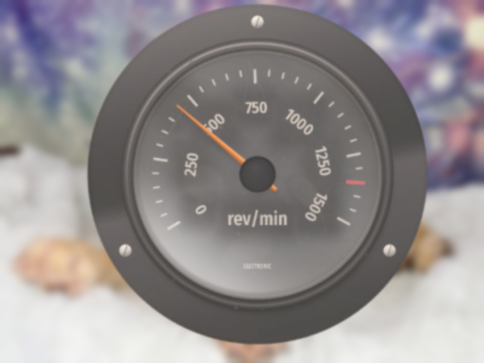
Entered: 450; rpm
